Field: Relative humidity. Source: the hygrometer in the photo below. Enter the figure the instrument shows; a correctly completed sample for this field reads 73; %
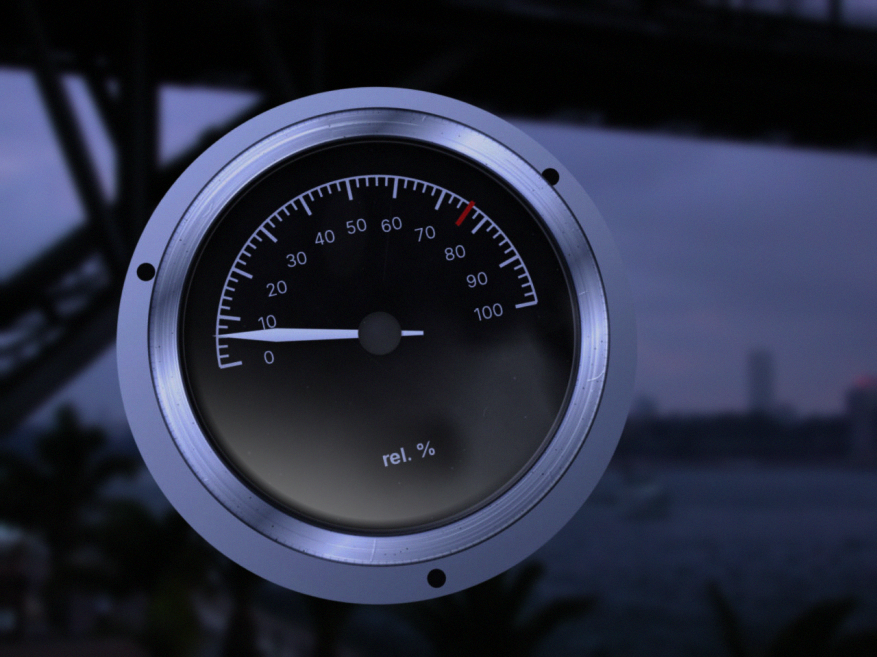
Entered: 6; %
